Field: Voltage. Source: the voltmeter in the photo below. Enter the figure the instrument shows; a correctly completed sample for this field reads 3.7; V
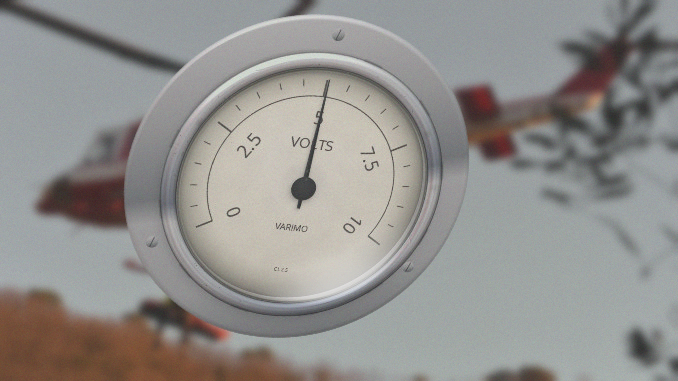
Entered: 5; V
